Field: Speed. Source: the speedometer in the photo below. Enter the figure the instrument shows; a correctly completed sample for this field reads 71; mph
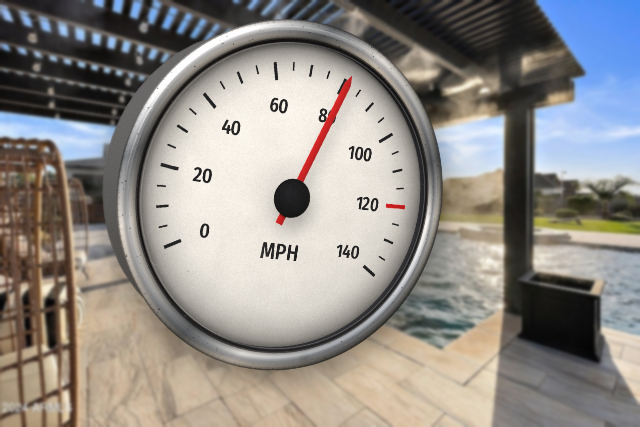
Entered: 80; mph
